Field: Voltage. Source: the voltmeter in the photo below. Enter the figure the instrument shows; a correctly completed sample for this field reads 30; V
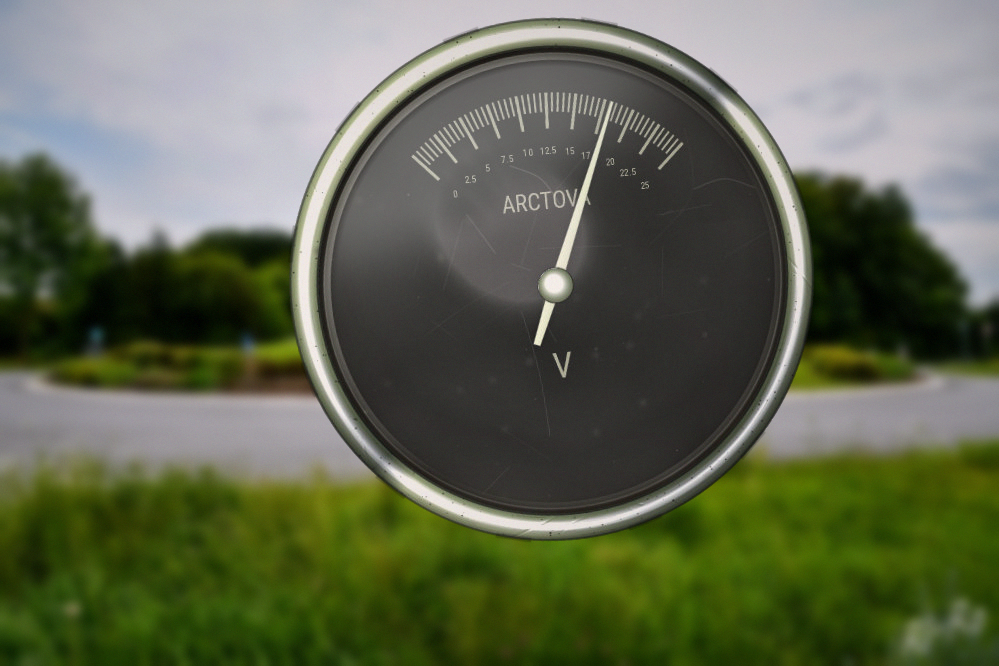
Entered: 18; V
